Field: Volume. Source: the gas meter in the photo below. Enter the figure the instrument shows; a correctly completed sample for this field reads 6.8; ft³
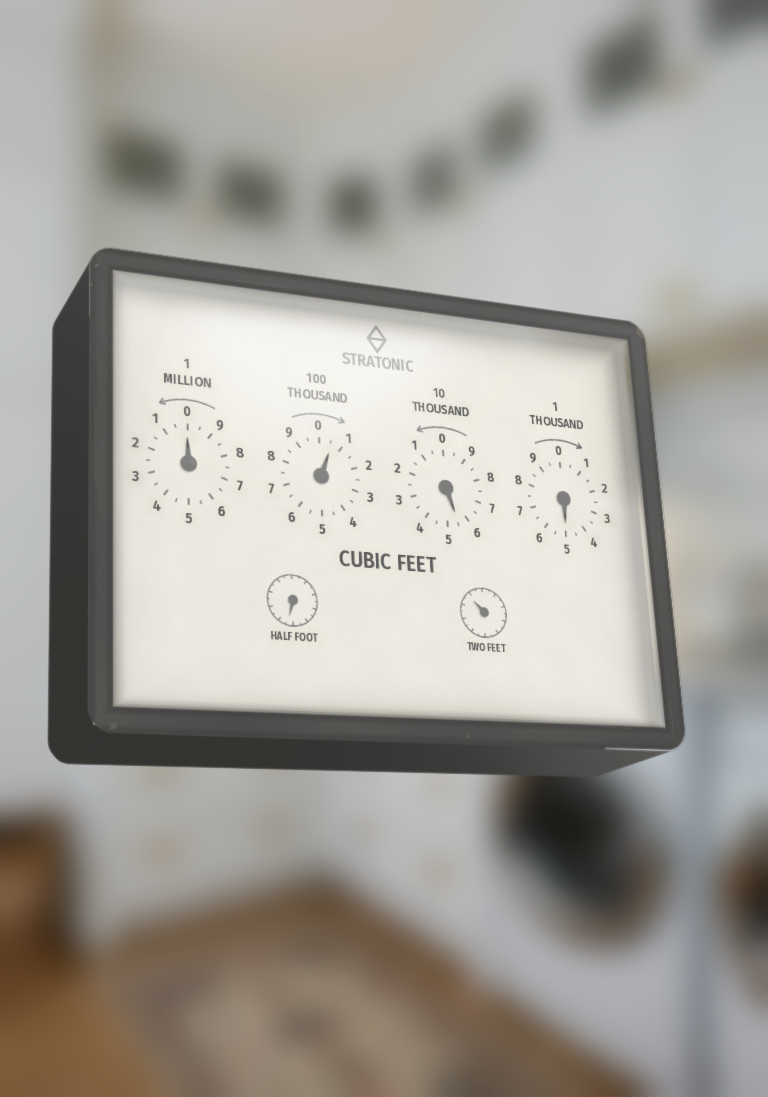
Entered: 5500; ft³
